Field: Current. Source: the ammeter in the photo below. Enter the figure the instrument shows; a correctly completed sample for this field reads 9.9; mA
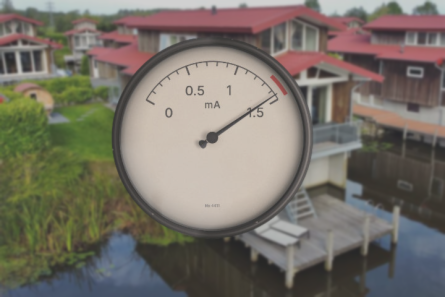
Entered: 1.45; mA
